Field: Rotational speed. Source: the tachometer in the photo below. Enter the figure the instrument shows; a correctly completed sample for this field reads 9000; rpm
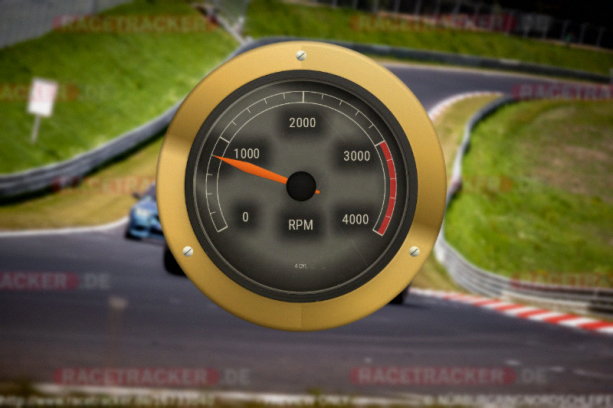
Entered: 800; rpm
